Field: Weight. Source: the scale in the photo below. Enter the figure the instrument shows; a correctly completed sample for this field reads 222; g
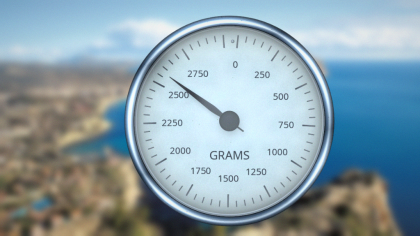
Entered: 2575; g
